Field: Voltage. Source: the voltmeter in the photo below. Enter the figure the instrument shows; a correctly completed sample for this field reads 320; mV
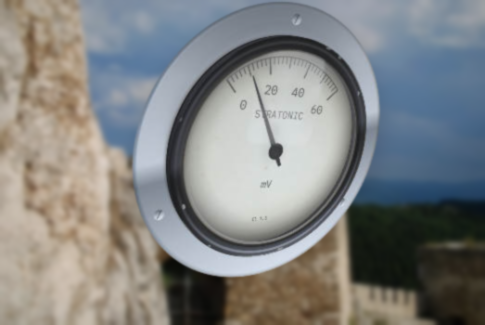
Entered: 10; mV
